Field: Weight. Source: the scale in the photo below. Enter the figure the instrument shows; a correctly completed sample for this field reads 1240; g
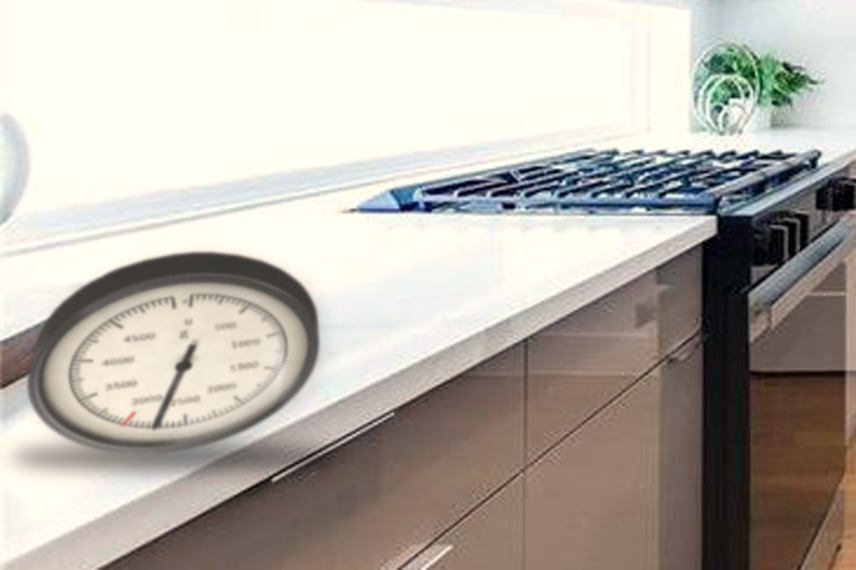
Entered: 2750; g
